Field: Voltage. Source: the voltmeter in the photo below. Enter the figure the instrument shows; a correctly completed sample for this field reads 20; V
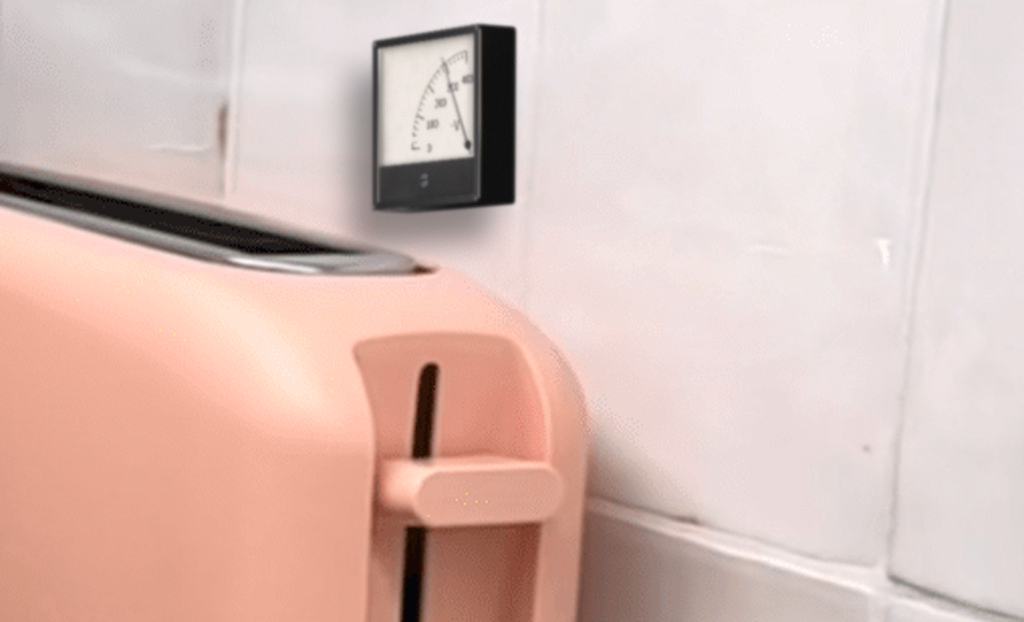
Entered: 300; V
